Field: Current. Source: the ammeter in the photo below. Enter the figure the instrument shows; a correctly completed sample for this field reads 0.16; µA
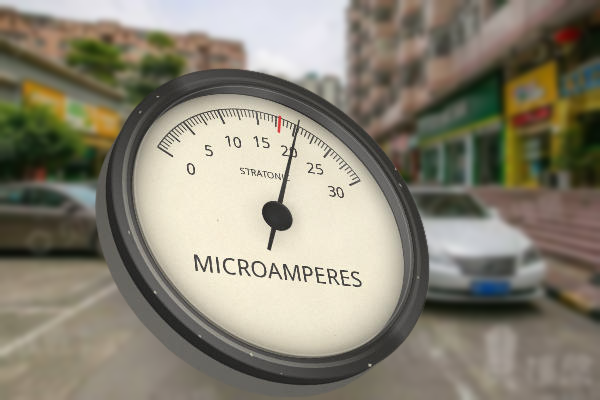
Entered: 20; µA
